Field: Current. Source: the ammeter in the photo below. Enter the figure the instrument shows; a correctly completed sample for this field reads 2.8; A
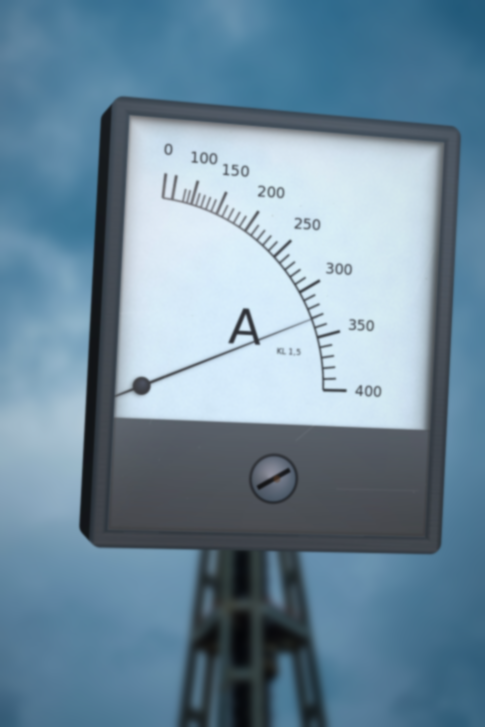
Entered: 330; A
